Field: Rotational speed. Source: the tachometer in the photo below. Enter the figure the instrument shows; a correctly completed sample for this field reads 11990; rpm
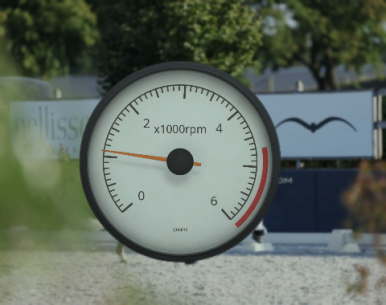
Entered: 1100; rpm
